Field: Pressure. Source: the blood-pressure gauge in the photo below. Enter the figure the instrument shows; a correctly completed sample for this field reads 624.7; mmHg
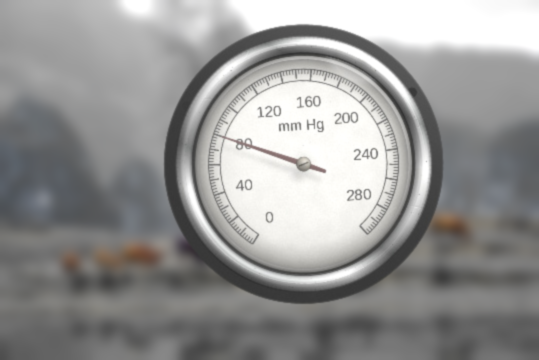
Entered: 80; mmHg
